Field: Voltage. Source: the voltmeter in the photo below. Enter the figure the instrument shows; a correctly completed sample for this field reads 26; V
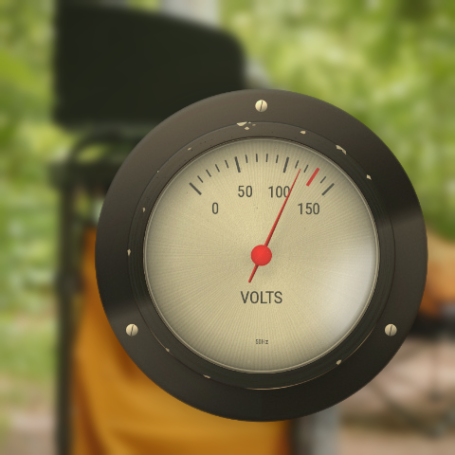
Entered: 115; V
